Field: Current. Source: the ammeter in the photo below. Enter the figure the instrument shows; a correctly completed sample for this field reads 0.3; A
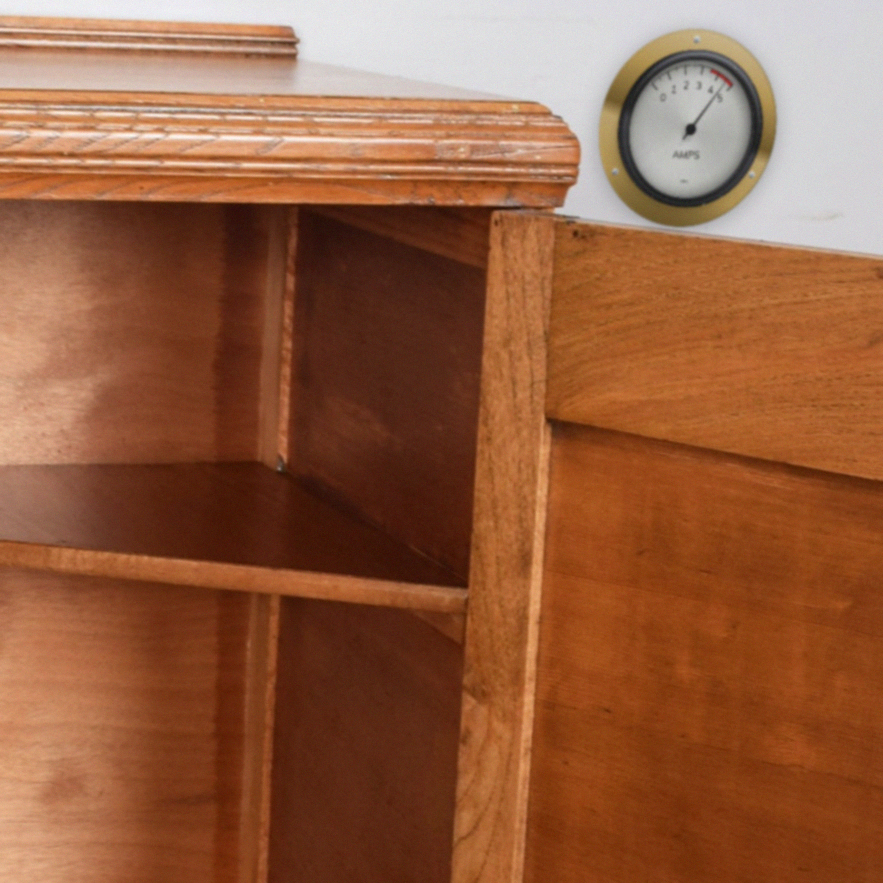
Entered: 4.5; A
